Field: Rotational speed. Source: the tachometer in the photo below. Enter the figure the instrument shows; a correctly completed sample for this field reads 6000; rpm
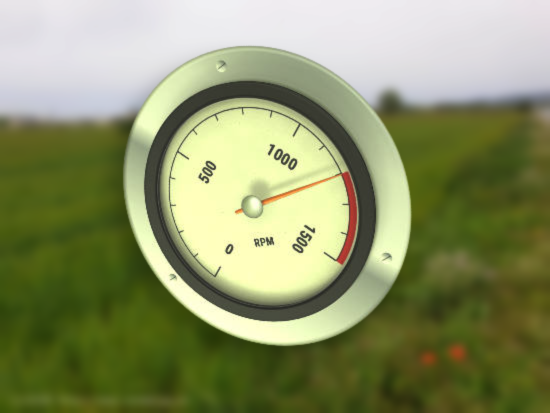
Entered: 1200; rpm
